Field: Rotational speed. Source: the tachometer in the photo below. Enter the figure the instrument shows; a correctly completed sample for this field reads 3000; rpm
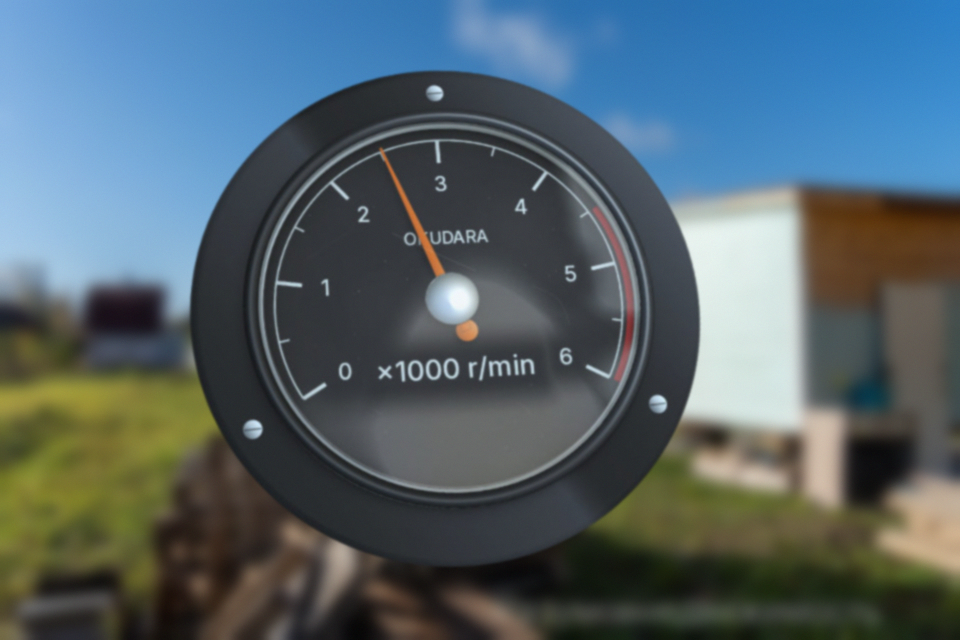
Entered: 2500; rpm
